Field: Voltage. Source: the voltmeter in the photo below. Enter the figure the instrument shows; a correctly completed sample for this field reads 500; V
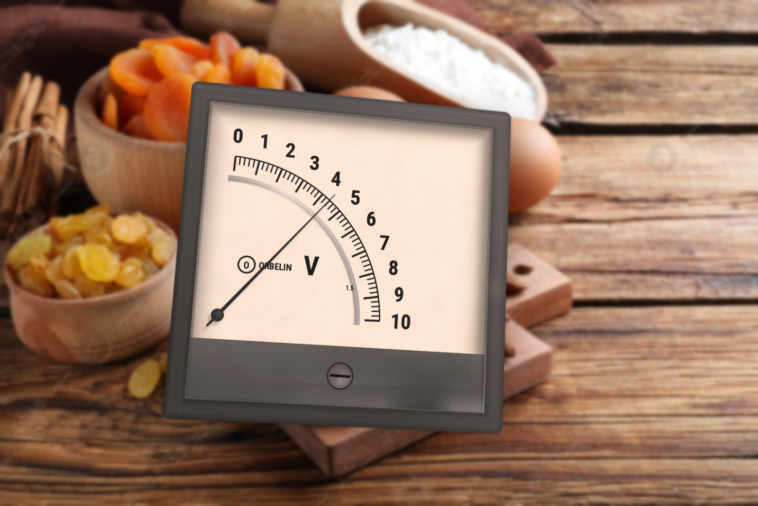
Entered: 4.4; V
